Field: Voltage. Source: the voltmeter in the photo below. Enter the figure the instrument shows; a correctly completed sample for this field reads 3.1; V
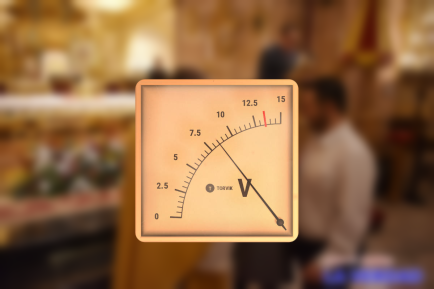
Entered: 8.5; V
